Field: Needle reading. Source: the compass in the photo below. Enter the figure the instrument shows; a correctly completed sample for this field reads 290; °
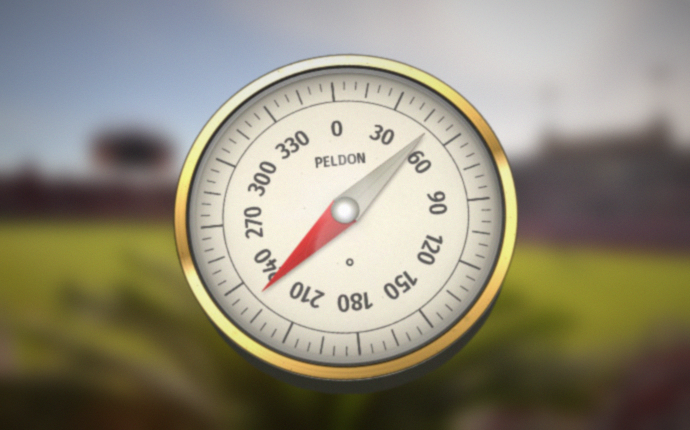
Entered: 230; °
